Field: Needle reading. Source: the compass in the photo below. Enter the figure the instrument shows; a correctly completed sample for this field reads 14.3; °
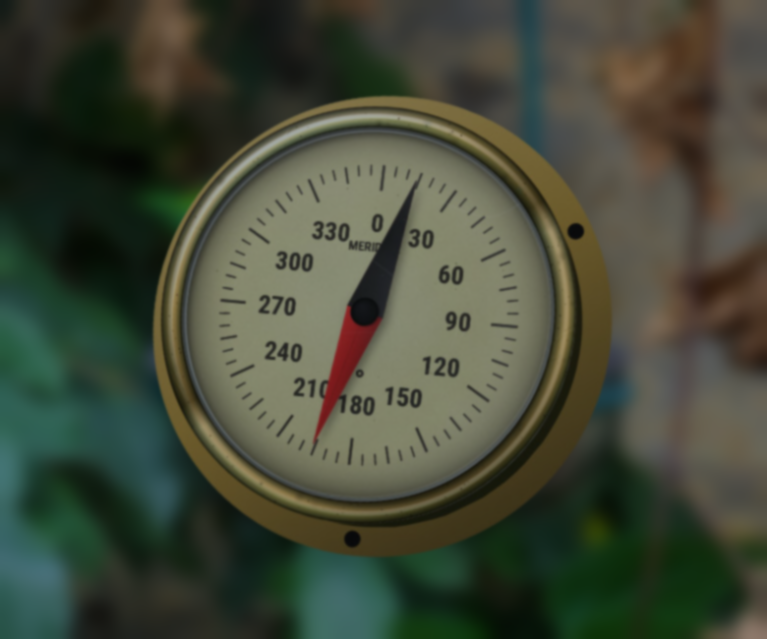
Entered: 195; °
